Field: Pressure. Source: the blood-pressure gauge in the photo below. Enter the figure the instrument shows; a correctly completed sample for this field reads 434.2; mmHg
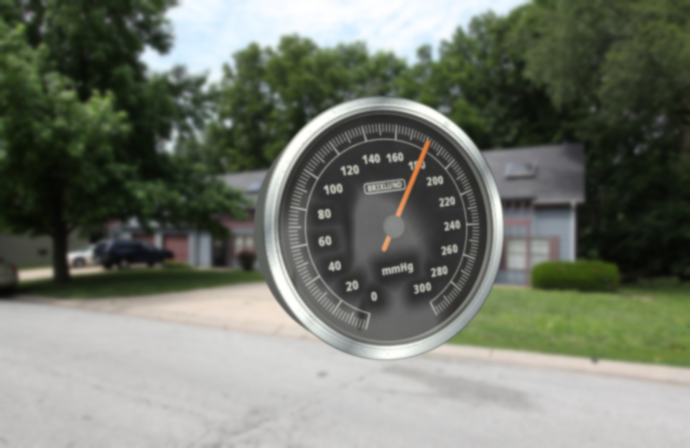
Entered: 180; mmHg
